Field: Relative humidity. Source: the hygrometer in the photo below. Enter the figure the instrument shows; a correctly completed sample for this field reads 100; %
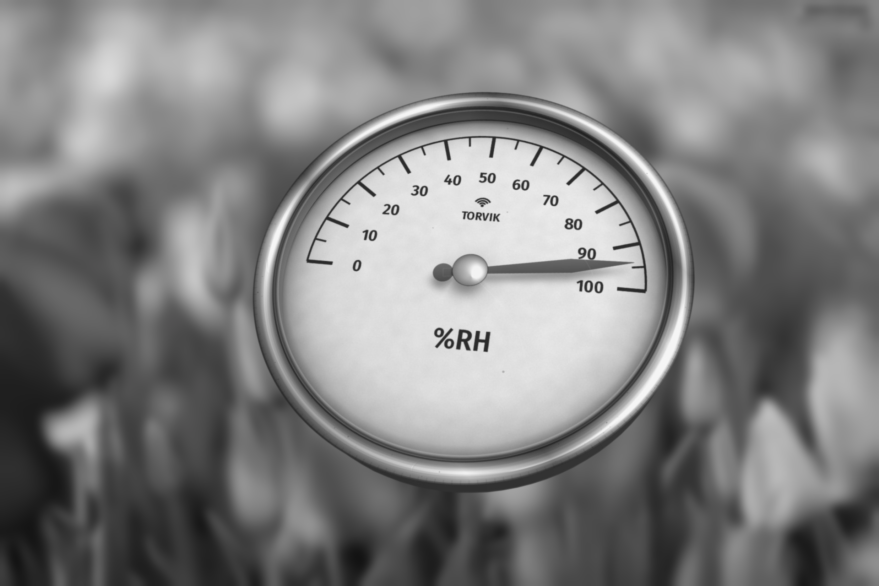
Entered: 95; %
